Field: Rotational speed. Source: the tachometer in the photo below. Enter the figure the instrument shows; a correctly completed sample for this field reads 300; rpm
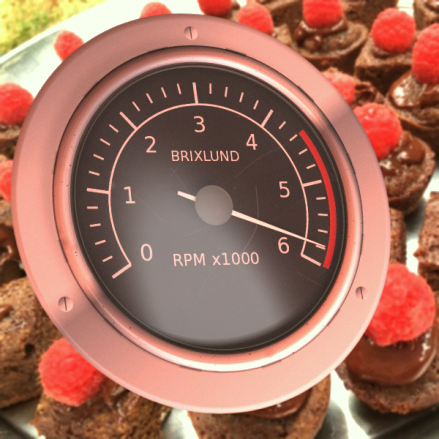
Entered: 5800; rpm
